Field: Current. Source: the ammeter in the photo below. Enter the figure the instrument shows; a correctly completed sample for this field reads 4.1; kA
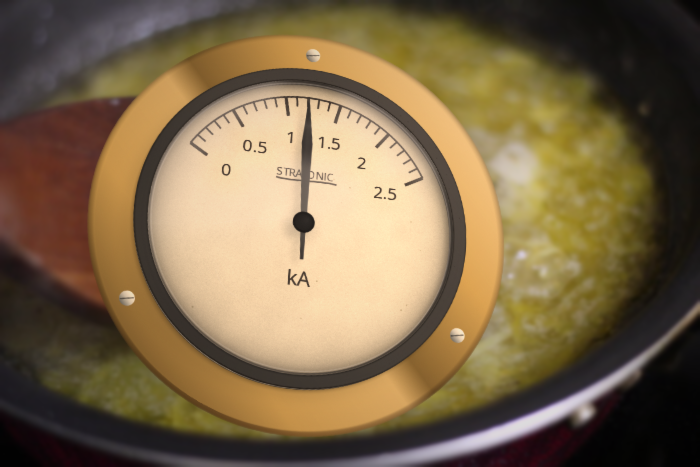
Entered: 1.2; kA
